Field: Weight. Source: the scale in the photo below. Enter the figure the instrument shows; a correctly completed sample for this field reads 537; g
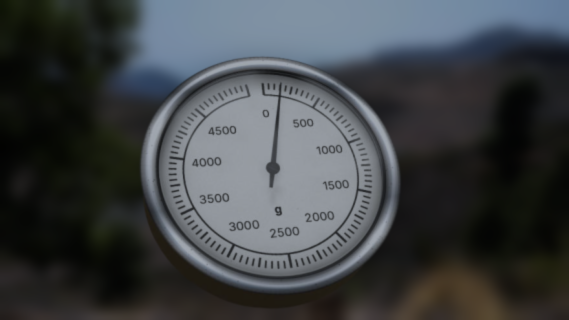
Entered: 150; g
